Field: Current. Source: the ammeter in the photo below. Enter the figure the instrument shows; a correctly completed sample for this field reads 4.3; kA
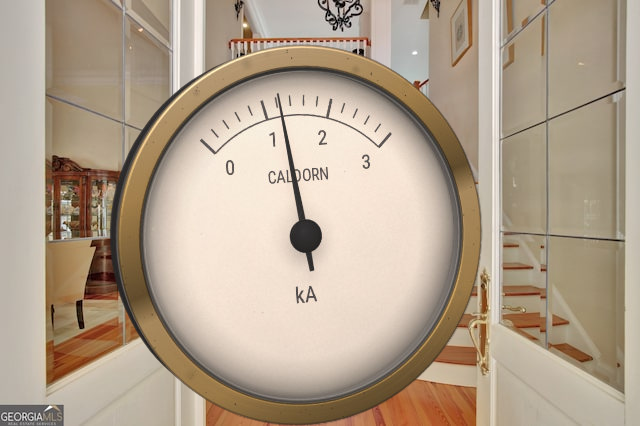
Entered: 1.2; kA
